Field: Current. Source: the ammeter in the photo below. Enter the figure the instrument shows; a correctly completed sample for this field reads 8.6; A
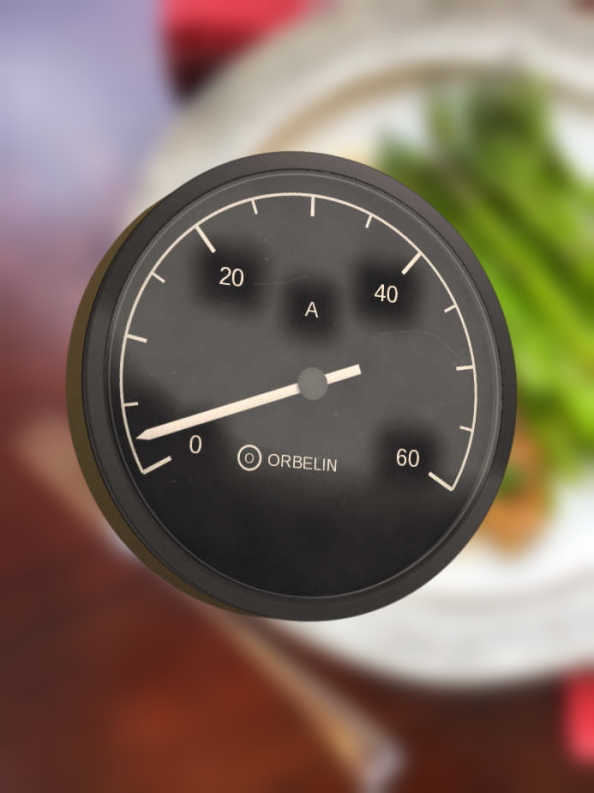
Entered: 2.5; A
